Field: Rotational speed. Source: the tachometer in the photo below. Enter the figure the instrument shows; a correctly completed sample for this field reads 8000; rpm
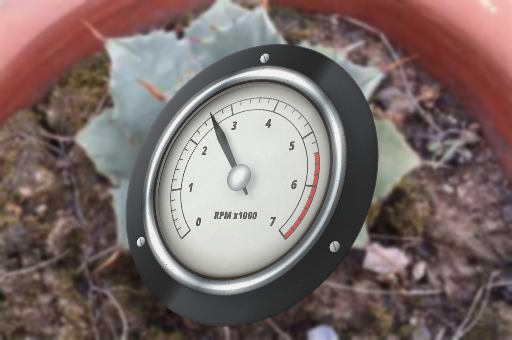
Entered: 2600; rpm
